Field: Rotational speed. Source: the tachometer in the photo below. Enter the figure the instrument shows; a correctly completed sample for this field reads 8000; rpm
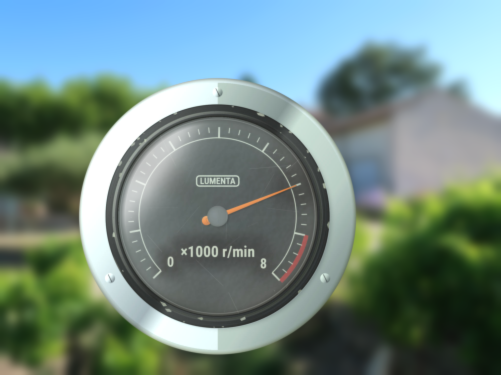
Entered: 6000; rpm
